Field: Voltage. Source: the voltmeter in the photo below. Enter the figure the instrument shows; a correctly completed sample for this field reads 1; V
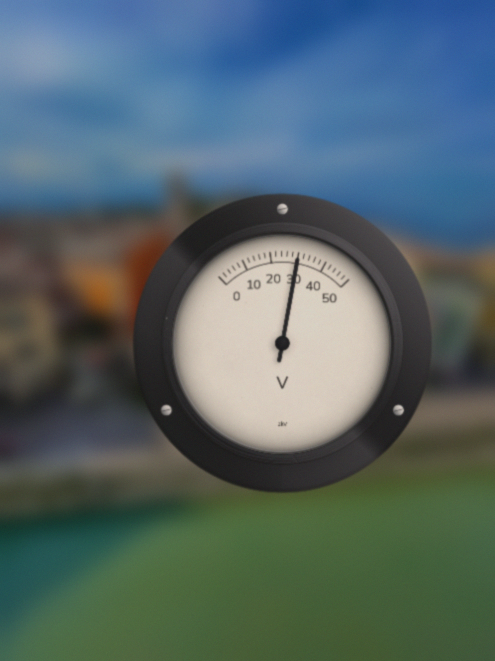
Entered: 30; V
